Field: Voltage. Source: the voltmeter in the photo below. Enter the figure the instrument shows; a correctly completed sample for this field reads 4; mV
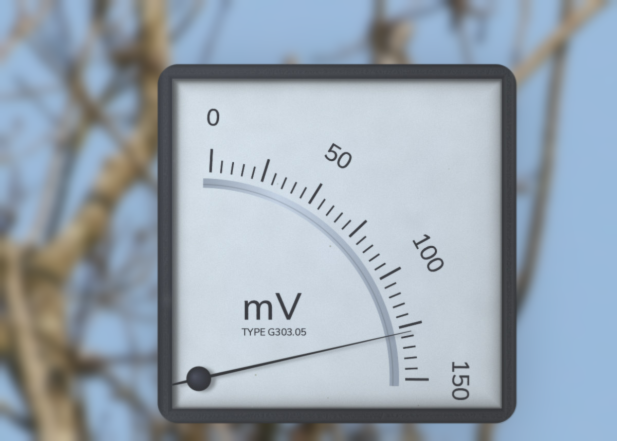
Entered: 127.5; mV
